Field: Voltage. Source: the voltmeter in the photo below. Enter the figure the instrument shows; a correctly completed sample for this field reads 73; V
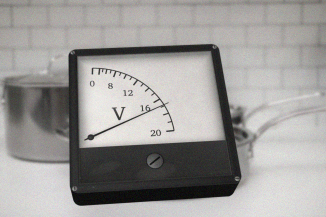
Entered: 17; V
